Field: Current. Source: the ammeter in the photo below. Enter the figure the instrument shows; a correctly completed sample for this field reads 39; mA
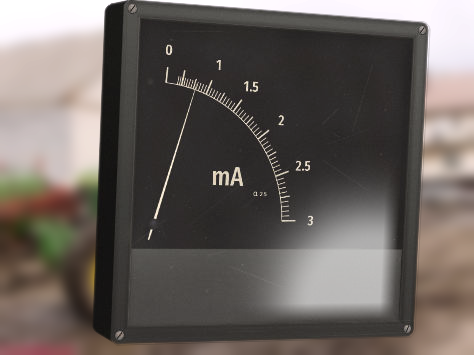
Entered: 0.75; mA
